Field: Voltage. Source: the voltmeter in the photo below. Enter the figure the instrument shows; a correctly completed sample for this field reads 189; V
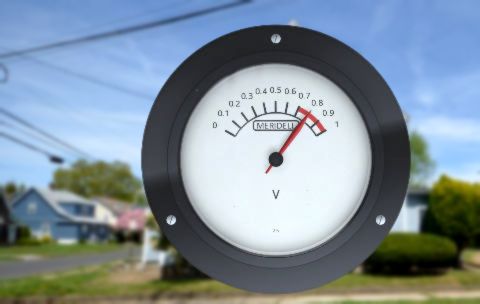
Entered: 0.8; V
